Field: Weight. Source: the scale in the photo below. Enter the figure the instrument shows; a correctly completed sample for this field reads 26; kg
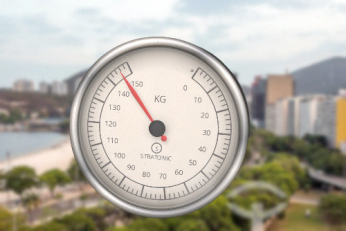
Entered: 146; kg
